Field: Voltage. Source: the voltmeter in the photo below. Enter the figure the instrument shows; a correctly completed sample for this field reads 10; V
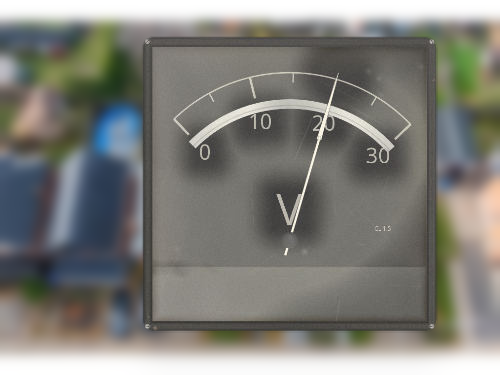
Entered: 20; V
